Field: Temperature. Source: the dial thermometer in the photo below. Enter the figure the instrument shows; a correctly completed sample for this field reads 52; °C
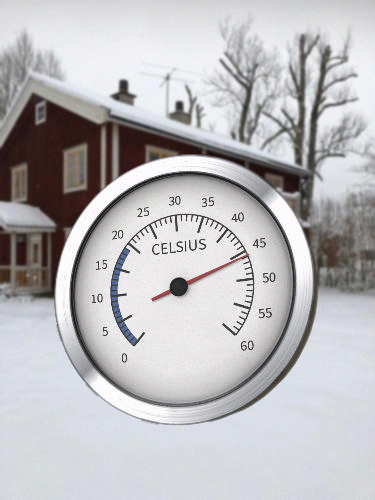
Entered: 46; °C
